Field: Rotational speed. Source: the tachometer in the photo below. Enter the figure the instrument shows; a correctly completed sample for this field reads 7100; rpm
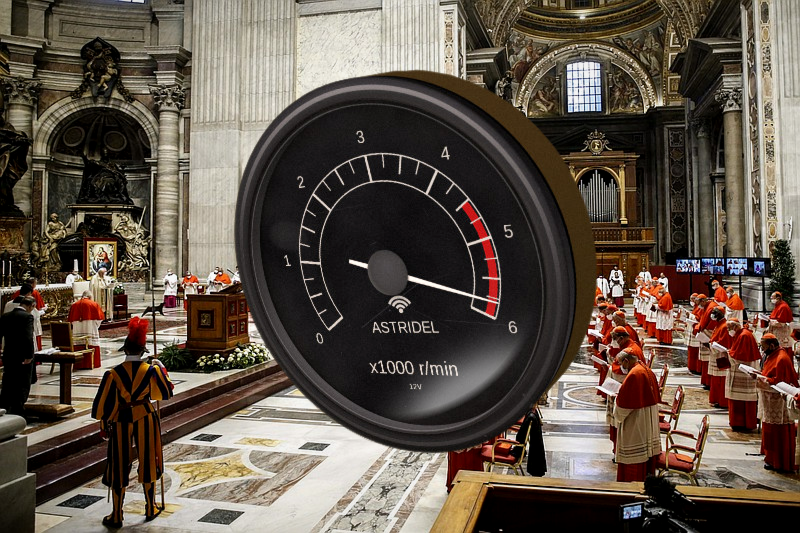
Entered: 5750; rpm
